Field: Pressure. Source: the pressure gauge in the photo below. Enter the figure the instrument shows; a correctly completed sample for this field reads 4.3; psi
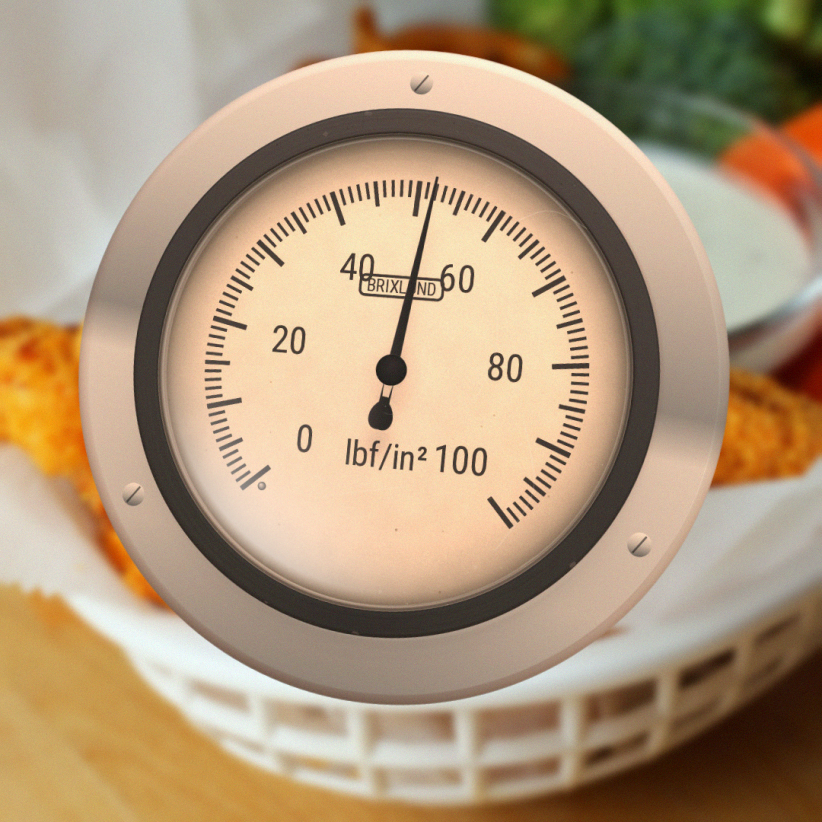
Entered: 52; psi
